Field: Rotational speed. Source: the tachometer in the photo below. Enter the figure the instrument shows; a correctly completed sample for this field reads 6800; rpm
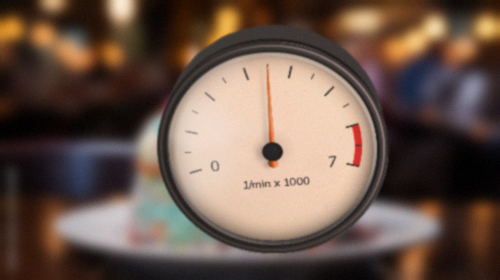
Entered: 3500; rpm
